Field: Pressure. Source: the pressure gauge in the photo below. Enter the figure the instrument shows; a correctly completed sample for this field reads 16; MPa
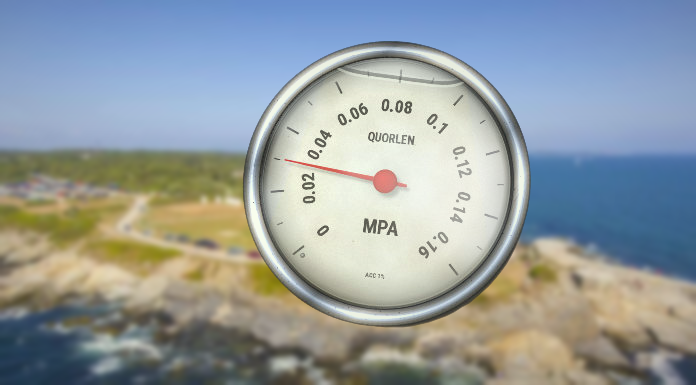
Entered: 0.03; MPa
